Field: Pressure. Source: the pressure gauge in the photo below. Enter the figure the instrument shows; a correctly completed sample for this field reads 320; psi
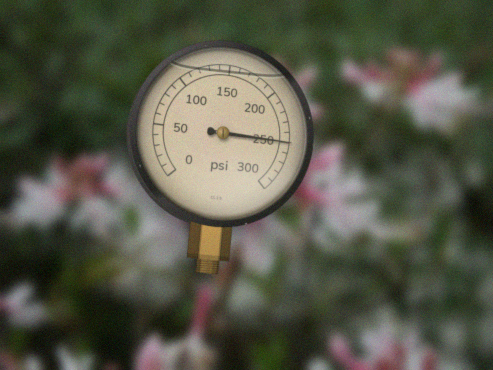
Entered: 250; psi
